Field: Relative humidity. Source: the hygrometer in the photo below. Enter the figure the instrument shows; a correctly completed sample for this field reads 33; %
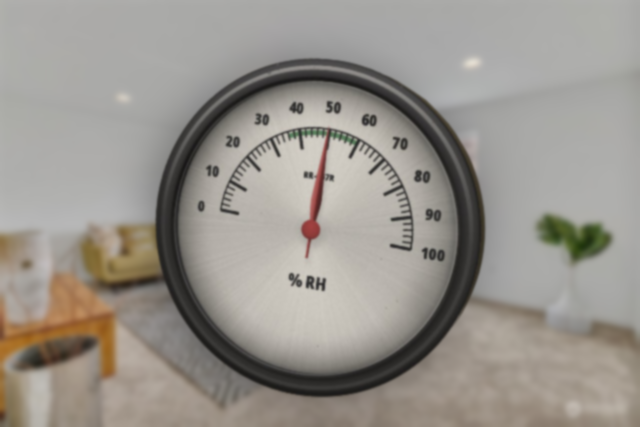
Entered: 50; %
